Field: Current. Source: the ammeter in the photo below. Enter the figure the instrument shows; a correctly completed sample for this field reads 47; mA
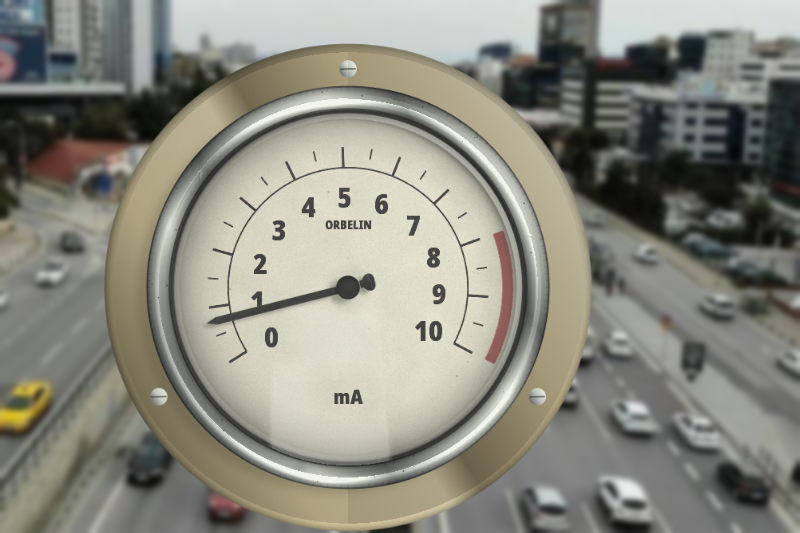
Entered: 0.75; mA
